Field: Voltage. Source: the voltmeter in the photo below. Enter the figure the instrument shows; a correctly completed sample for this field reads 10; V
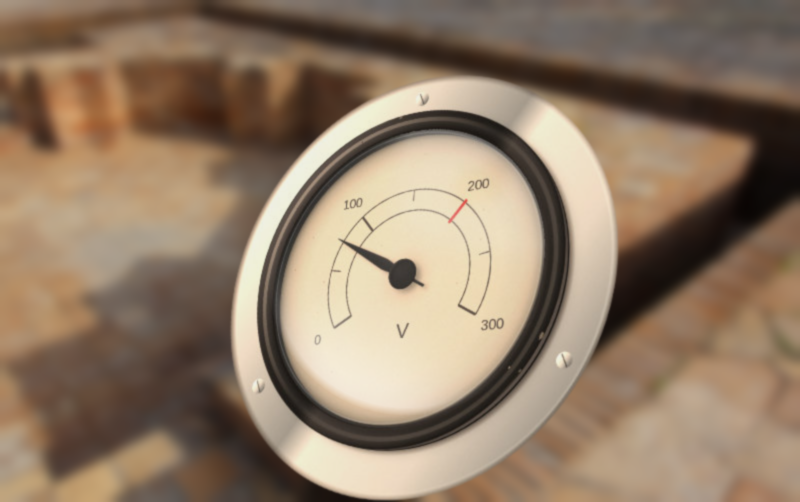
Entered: 75; V
